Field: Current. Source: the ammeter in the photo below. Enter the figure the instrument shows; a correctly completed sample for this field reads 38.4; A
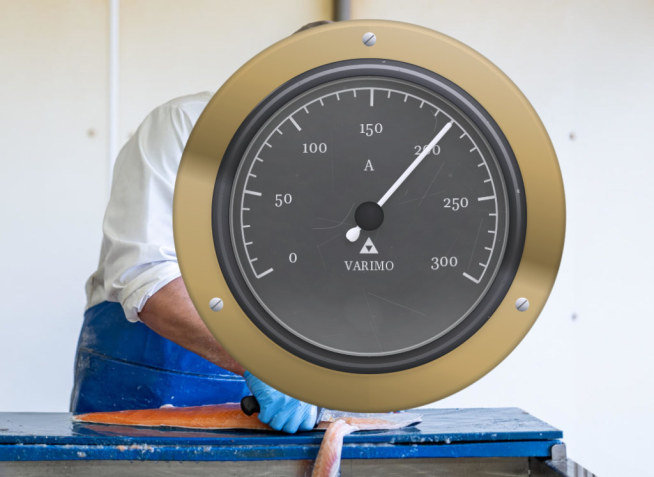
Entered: 200; A
